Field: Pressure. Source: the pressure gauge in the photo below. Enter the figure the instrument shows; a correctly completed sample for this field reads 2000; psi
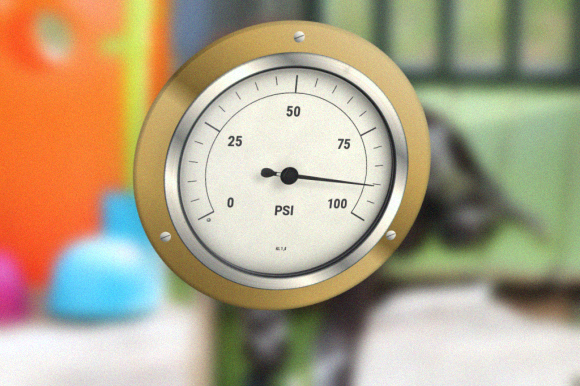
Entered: 90; psi
